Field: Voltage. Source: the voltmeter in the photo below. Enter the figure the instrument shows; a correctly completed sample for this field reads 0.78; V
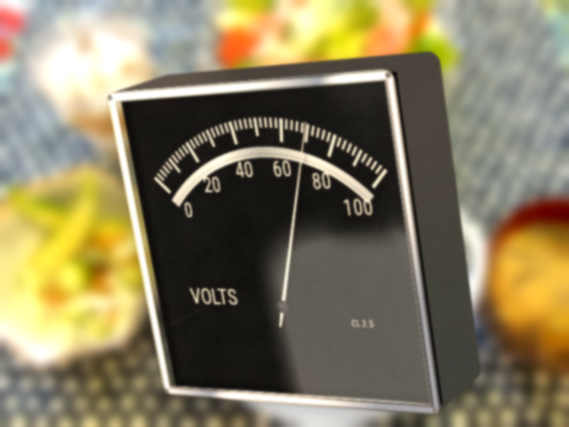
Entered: 70; V
